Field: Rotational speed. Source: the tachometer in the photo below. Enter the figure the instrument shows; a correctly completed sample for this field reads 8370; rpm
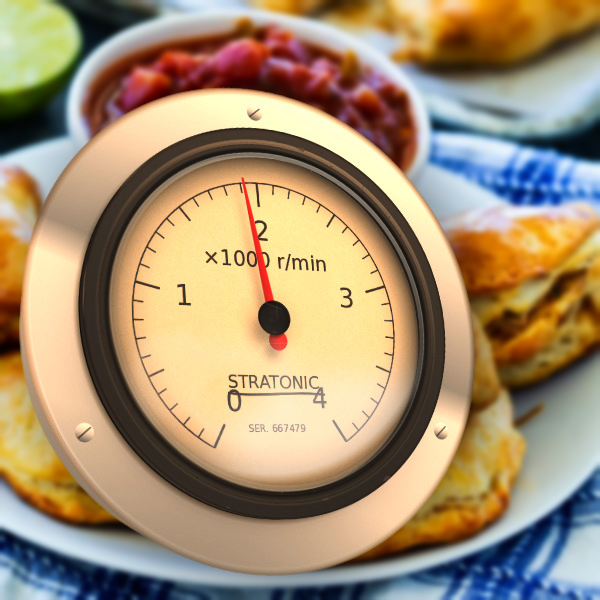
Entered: 1900; rpm
